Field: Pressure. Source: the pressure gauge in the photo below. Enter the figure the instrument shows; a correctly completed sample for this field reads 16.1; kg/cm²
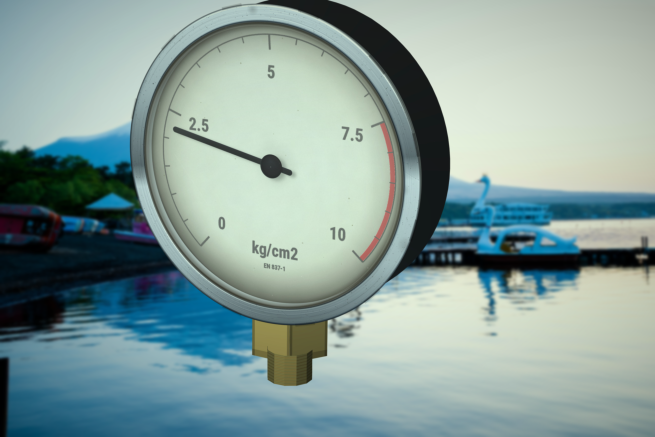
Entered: 2.25; kg/cm²
